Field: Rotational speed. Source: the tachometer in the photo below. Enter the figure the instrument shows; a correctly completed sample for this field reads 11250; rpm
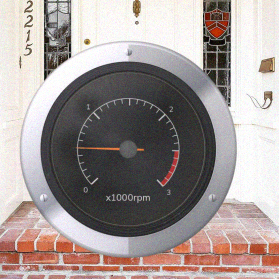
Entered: 500; rpm
